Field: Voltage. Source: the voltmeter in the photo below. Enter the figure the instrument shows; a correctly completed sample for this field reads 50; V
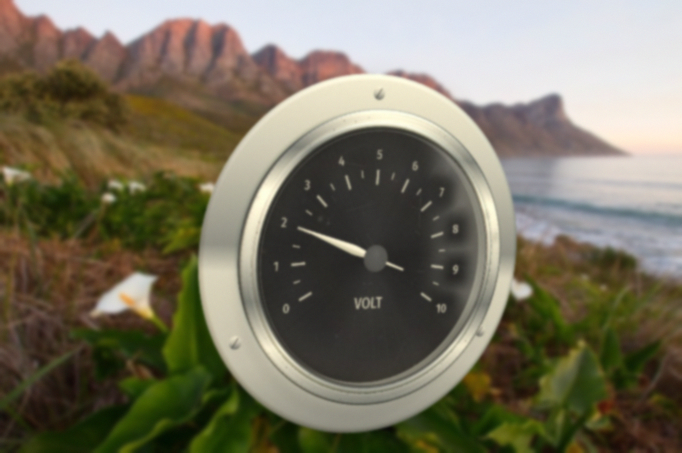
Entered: 2; V
